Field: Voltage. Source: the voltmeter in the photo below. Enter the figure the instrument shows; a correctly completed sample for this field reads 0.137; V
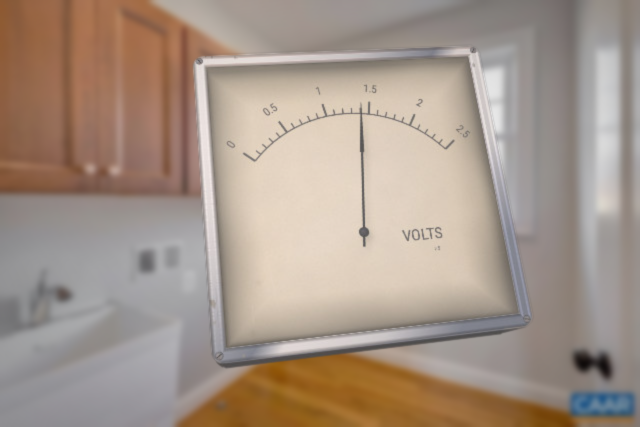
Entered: 1.4; V
